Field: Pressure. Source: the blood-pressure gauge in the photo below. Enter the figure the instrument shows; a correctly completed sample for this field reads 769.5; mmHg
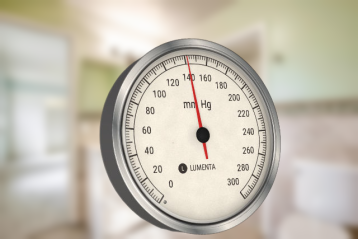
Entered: 140; mmHg
